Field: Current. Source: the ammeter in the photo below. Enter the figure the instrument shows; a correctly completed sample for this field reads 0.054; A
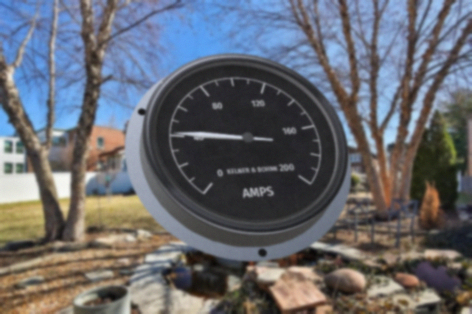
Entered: 40; A
